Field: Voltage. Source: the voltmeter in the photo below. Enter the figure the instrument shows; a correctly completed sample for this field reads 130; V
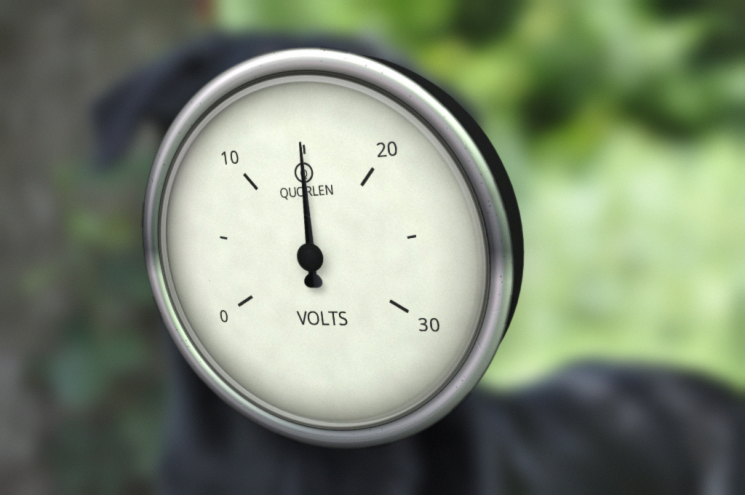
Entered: 15; V
